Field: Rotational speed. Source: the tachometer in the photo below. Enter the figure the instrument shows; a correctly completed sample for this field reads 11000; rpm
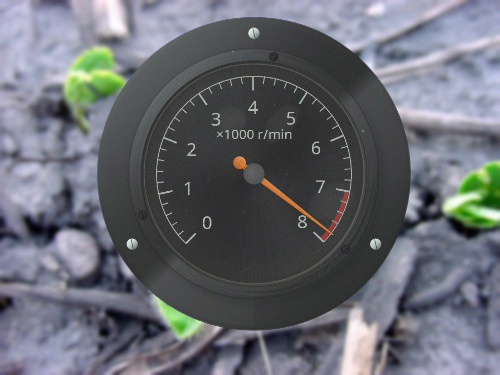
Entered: 7800; rpm
